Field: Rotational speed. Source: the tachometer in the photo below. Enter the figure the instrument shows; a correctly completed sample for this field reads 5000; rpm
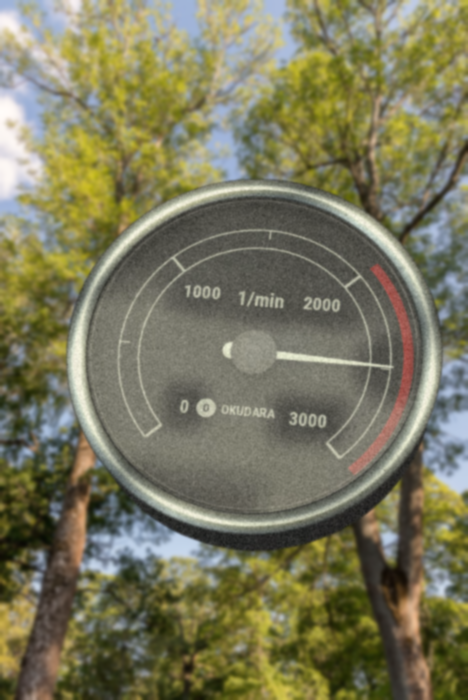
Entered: 2500; rpm
